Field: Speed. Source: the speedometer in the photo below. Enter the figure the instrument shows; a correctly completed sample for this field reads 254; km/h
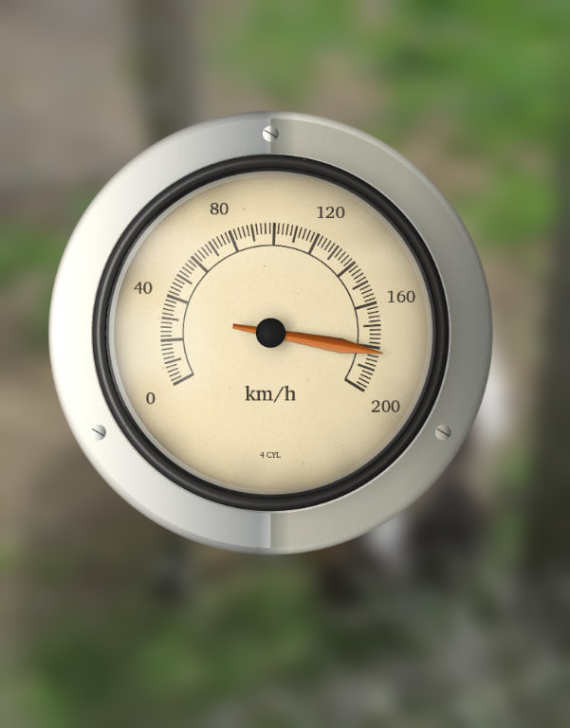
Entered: 182; km/h
